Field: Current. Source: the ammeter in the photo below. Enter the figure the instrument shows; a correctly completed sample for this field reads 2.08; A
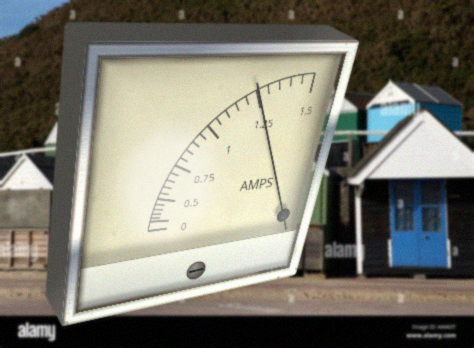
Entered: 1.25; A
